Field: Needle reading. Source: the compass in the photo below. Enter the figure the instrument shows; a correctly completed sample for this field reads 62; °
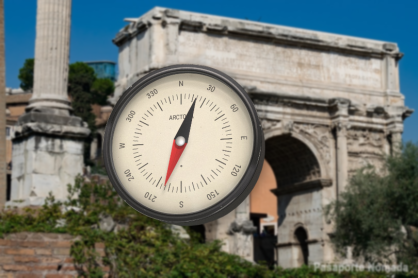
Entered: 200; °
